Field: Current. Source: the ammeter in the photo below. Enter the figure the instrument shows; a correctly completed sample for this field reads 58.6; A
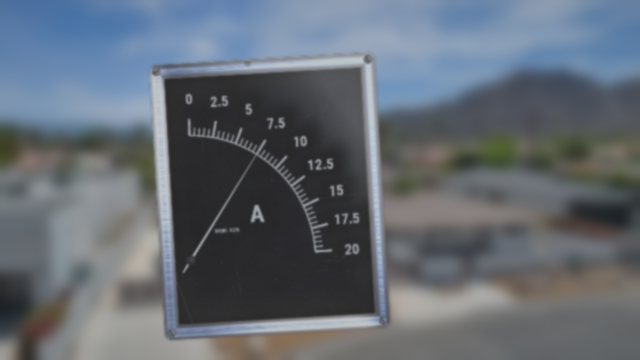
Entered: 7.5; A
